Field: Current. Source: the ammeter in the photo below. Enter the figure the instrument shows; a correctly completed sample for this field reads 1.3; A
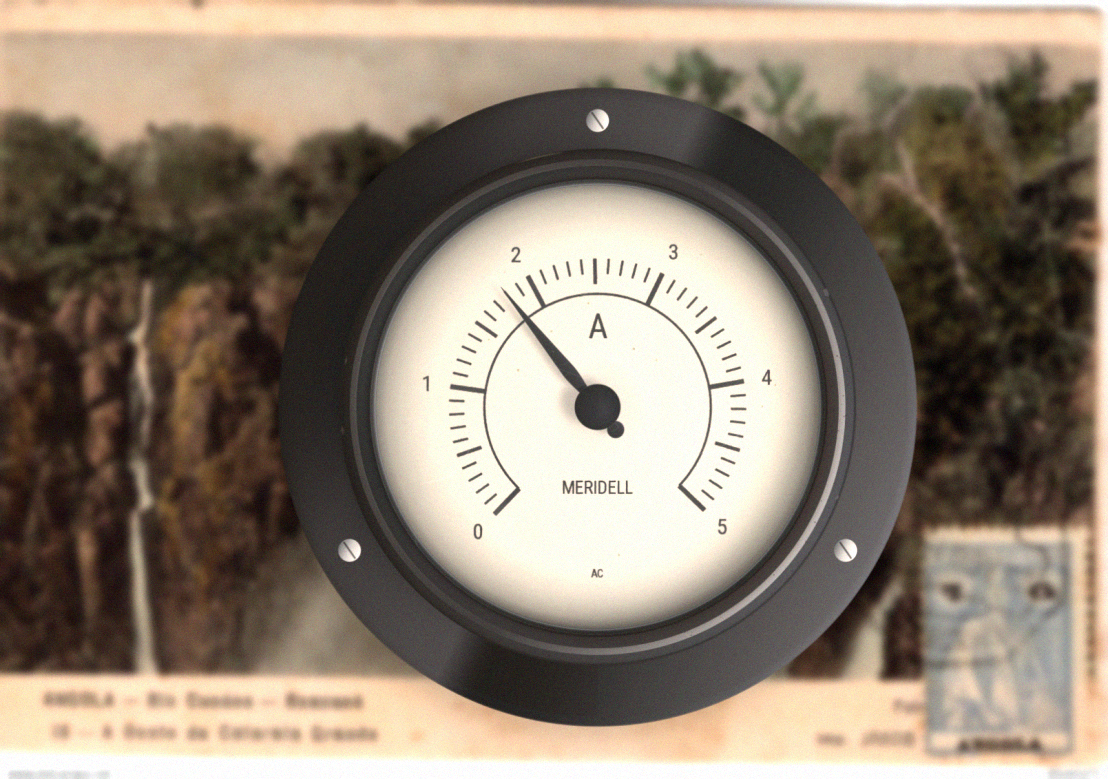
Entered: 1.8; A
